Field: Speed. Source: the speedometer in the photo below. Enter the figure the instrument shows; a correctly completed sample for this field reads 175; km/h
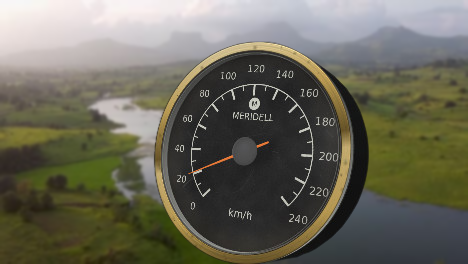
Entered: 20; km/h
